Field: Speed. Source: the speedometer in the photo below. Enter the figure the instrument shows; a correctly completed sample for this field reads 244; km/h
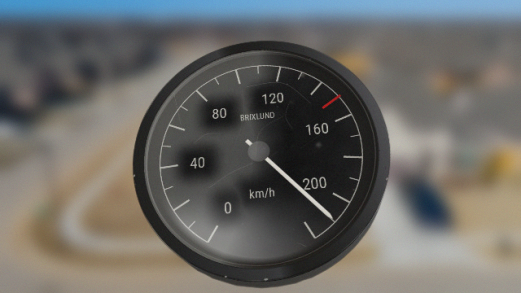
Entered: 210; km/h
